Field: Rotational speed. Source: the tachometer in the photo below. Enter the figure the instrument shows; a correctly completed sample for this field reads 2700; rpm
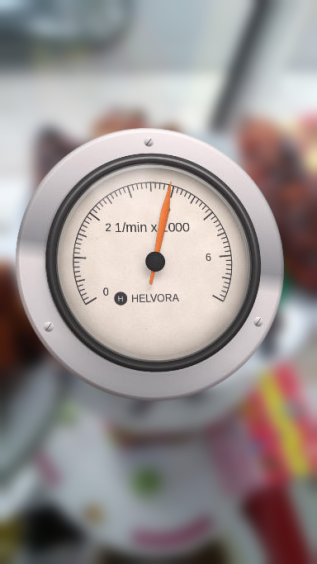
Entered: 3900; rpm
